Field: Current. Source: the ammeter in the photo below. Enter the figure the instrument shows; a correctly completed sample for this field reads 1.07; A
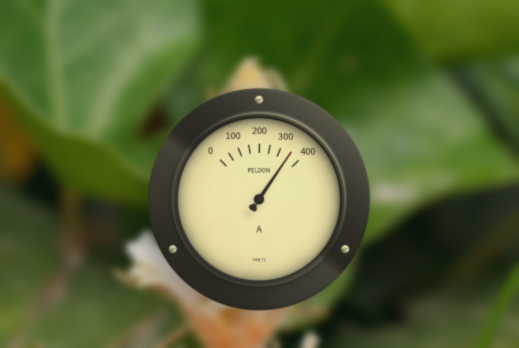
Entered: 350; A
